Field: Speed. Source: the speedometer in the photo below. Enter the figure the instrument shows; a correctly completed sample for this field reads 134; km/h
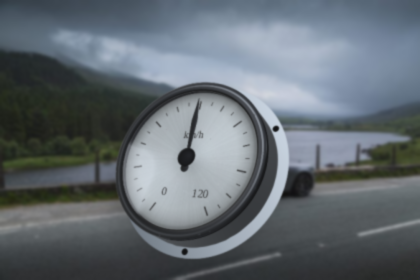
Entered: 60; km/h
